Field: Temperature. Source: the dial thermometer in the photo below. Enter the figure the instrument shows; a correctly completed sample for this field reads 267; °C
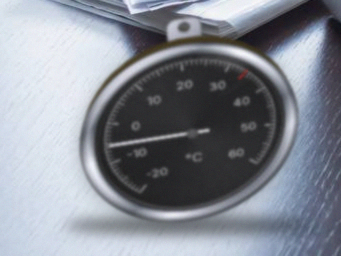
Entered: -5; °C
